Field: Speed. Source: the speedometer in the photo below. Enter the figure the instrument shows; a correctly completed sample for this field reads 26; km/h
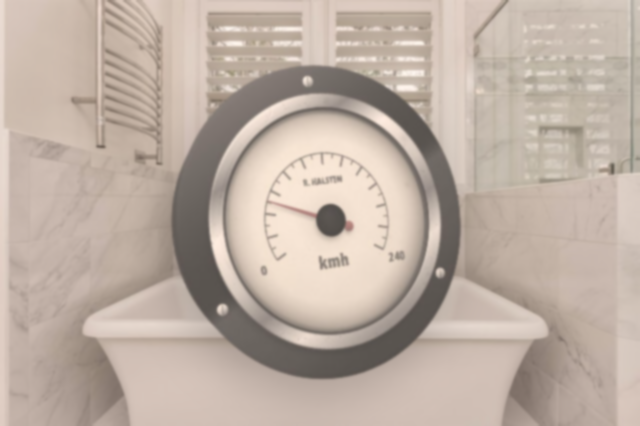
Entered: 50; km/h
